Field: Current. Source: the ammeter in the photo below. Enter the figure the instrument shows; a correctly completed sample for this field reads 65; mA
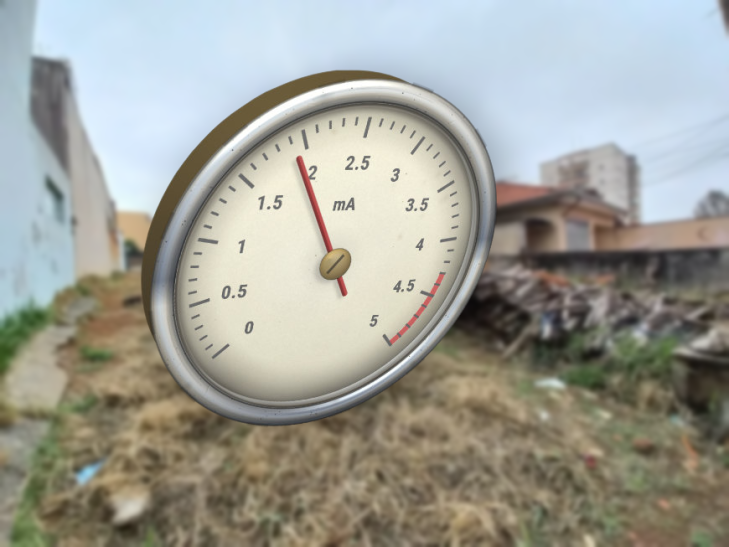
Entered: 1.9; mA
